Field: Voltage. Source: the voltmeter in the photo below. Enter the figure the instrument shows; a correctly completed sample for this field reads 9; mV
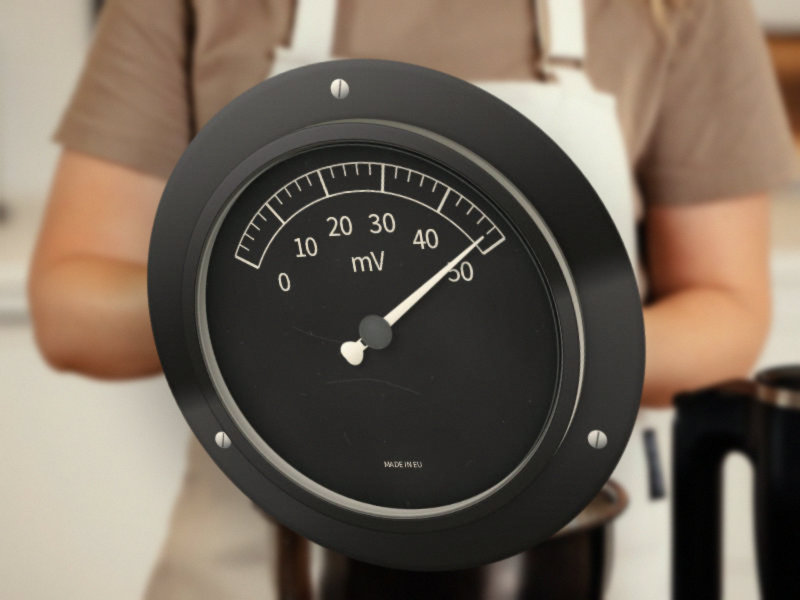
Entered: 48; mV
